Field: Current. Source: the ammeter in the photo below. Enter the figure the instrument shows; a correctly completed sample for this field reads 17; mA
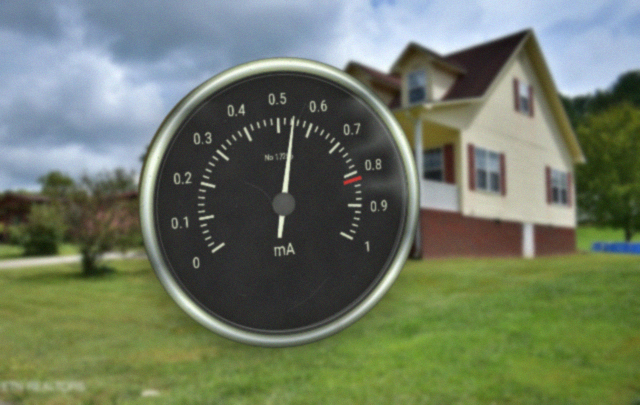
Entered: 0.54; mA
